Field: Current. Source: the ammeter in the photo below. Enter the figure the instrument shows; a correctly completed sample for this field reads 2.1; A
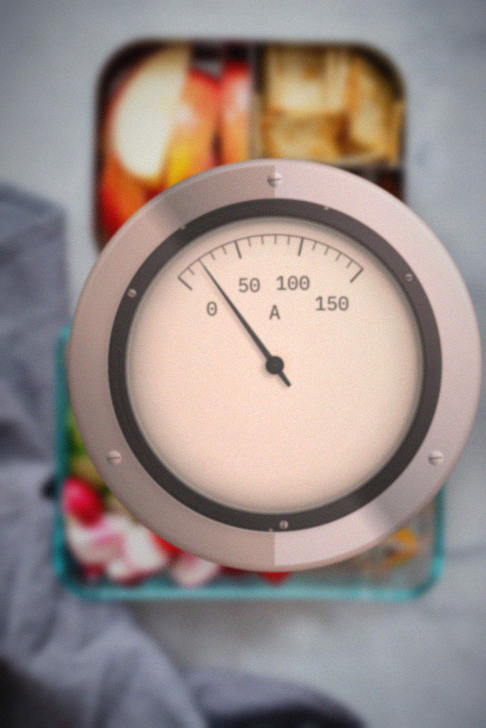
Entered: 20; A
